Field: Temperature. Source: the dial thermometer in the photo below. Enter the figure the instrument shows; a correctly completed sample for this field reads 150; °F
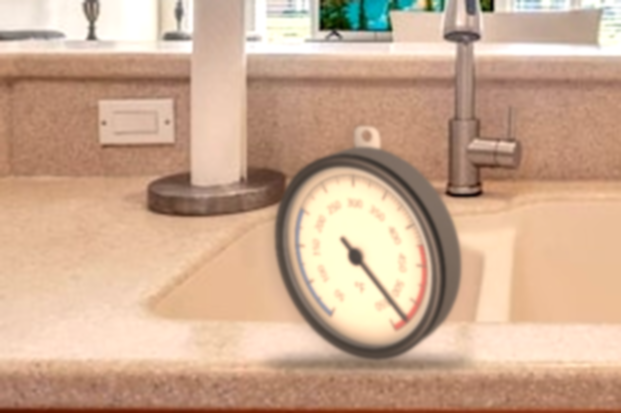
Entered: 525; °F
